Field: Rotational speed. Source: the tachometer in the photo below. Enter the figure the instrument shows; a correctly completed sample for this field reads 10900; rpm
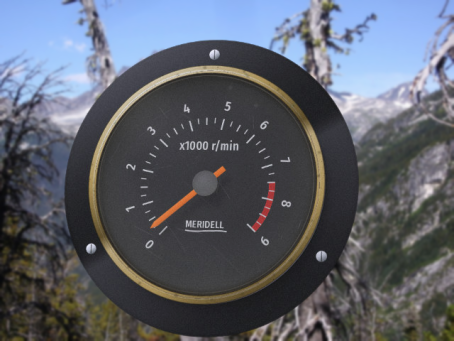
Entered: 250; rpm
